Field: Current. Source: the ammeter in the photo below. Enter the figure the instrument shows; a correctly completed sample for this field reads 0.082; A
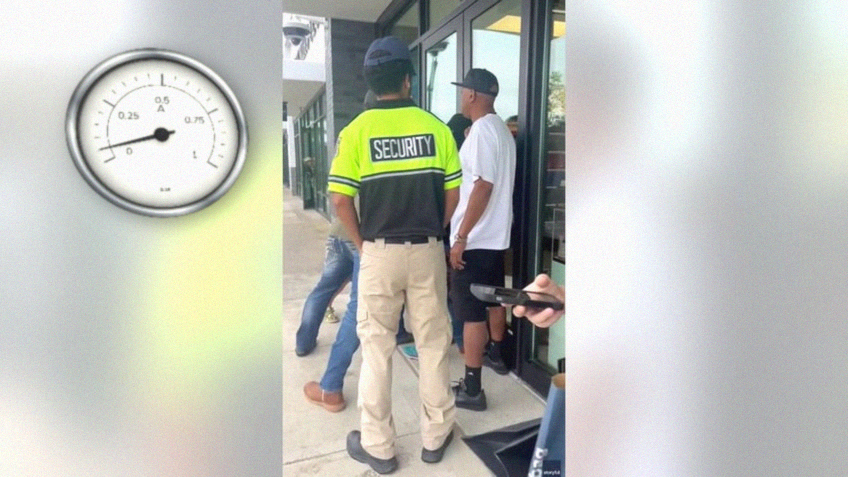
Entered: 0.05; A
